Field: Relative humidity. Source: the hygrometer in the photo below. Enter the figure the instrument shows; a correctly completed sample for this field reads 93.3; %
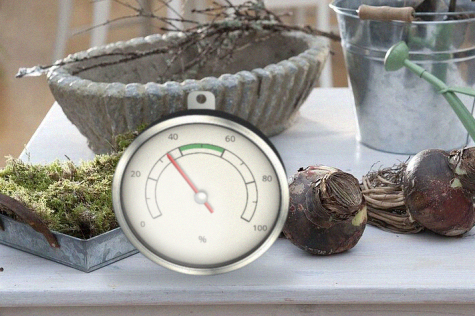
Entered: 35; %
